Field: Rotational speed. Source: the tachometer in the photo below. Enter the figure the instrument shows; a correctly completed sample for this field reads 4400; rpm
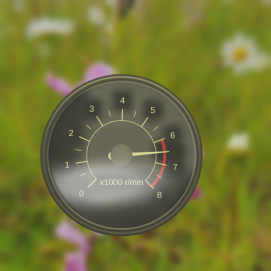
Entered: 6500; rpm
